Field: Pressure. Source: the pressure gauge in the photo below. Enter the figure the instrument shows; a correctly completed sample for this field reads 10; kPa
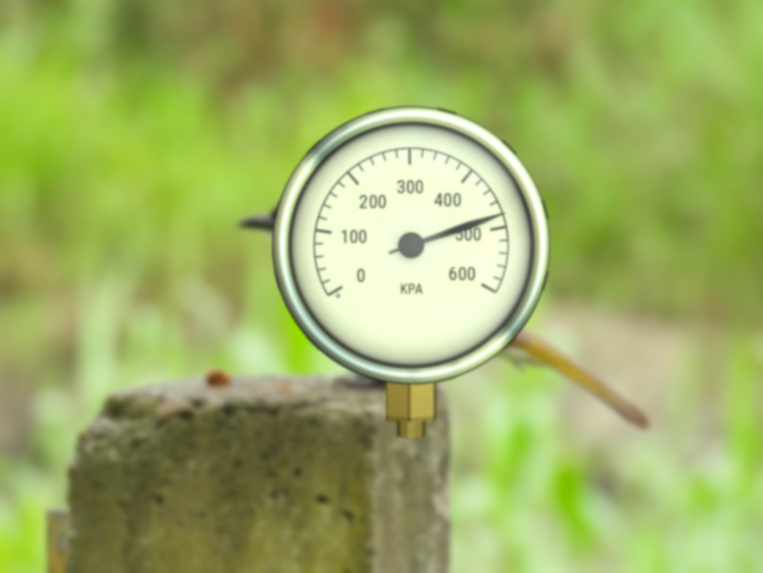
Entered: 480; kPa
